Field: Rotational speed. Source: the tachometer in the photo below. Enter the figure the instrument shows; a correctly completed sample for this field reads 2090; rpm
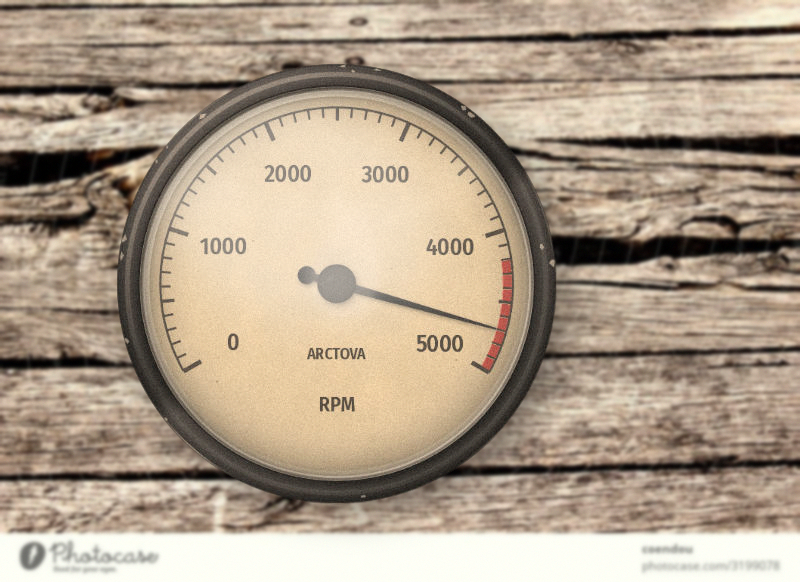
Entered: 4700; rpm
